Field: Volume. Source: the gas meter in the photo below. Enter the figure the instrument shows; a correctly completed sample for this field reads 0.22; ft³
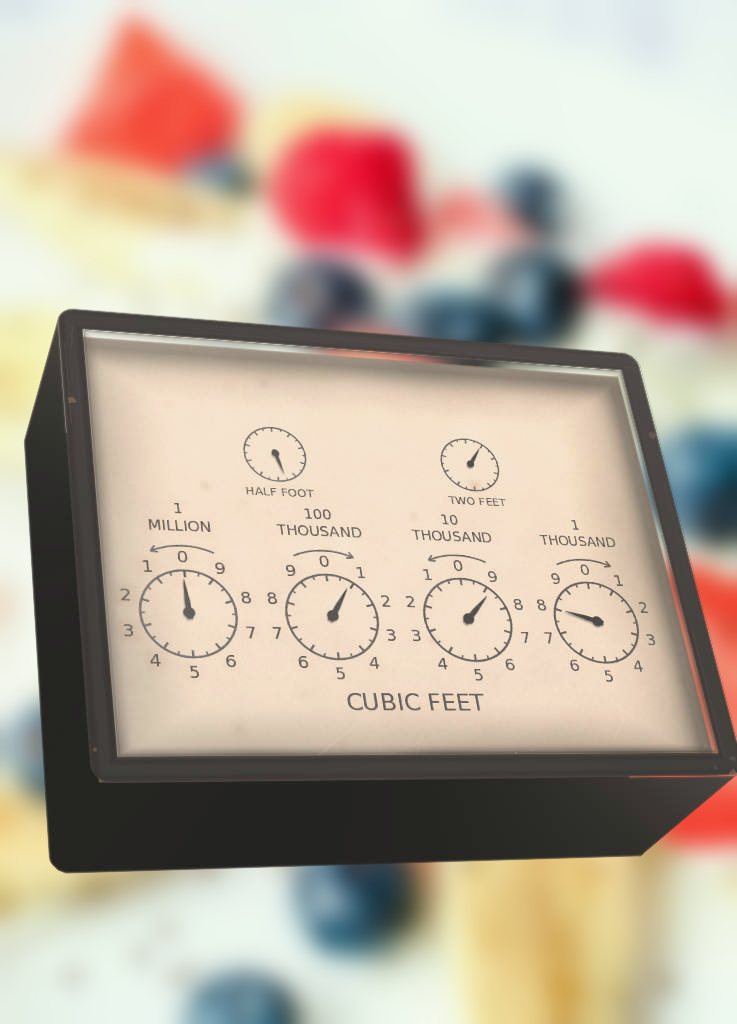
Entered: 8800; ft³
